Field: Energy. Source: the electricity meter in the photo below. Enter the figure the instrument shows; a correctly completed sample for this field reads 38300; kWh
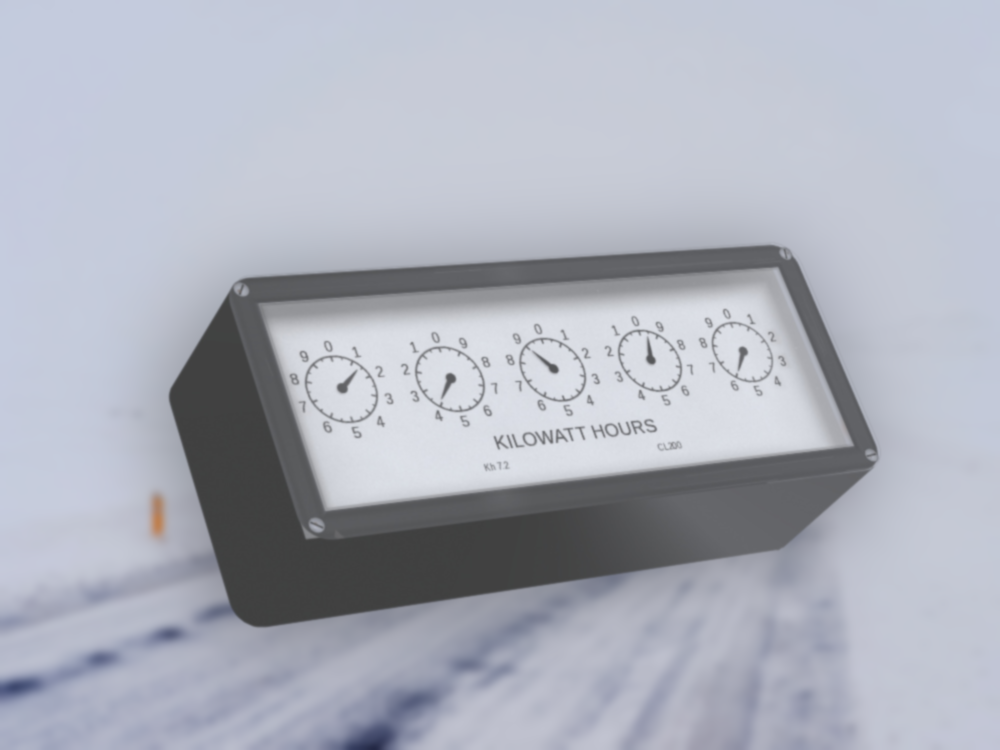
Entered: 13896; kWh
